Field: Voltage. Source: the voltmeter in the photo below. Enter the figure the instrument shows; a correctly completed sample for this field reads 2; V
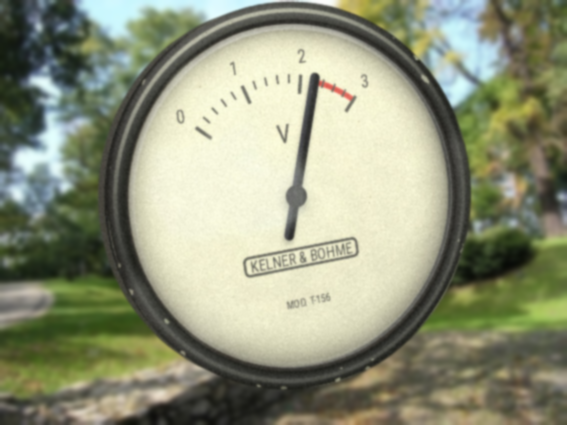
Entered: 2.2; V
